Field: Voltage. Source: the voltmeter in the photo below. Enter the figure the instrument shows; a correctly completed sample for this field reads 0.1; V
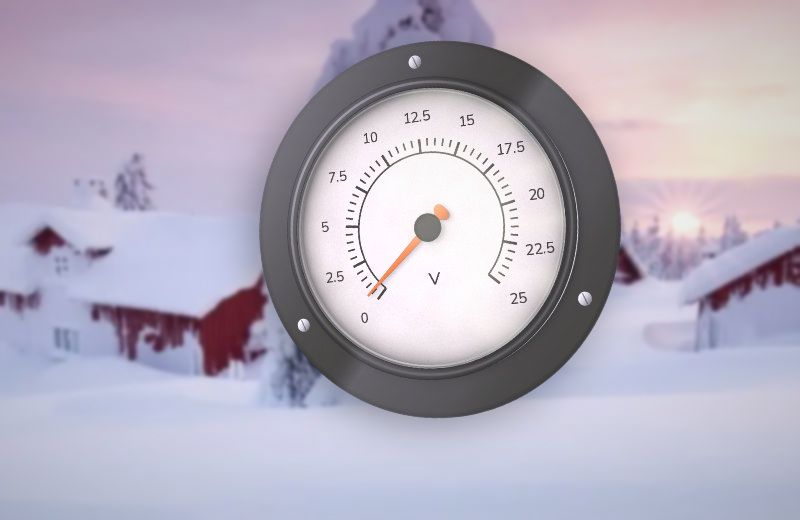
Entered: 0.5; V
